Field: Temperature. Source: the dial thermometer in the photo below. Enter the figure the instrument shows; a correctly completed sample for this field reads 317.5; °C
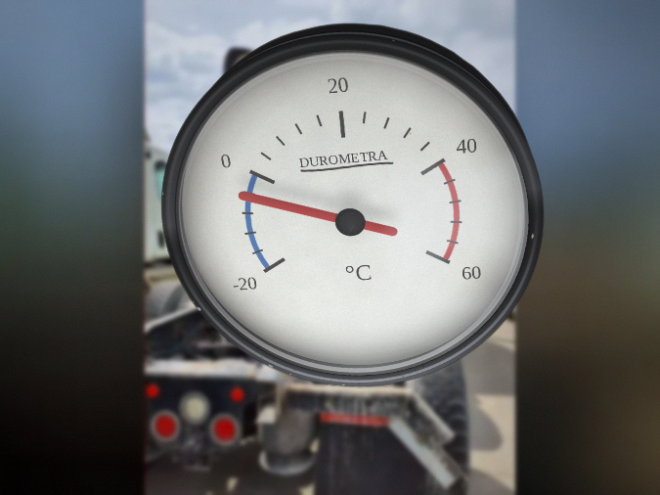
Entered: -4; °C
